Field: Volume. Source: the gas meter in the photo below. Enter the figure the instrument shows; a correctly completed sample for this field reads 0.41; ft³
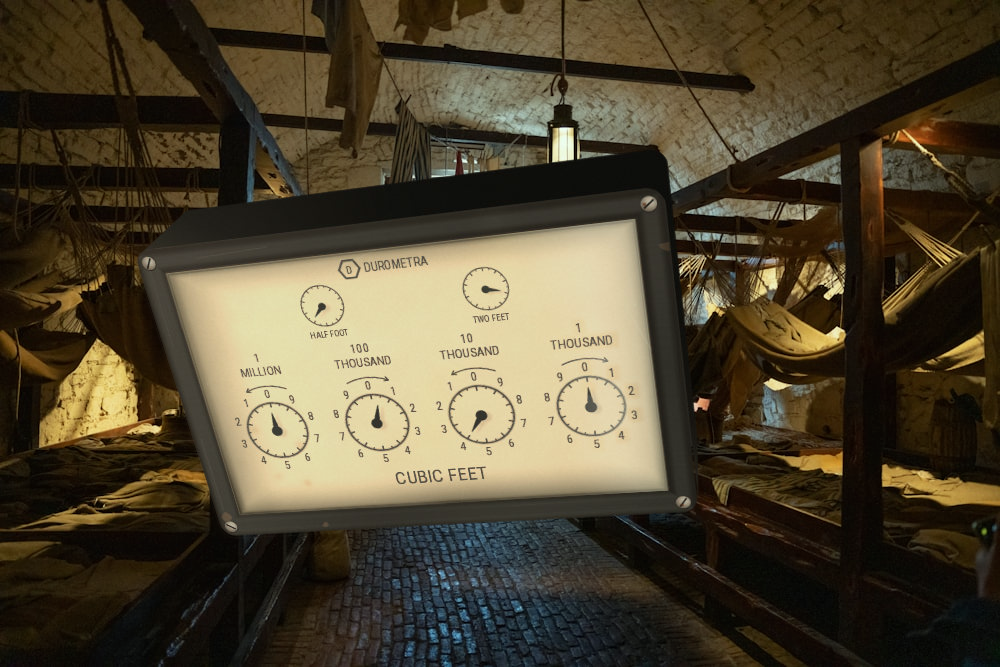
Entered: 4000; ft³
